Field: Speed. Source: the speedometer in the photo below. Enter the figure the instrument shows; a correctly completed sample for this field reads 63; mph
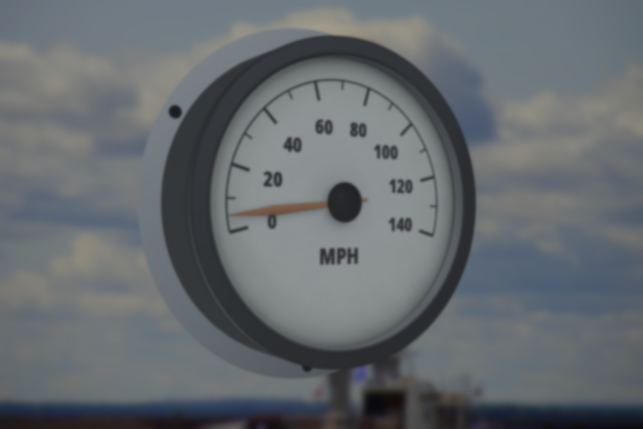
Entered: 5; mph
